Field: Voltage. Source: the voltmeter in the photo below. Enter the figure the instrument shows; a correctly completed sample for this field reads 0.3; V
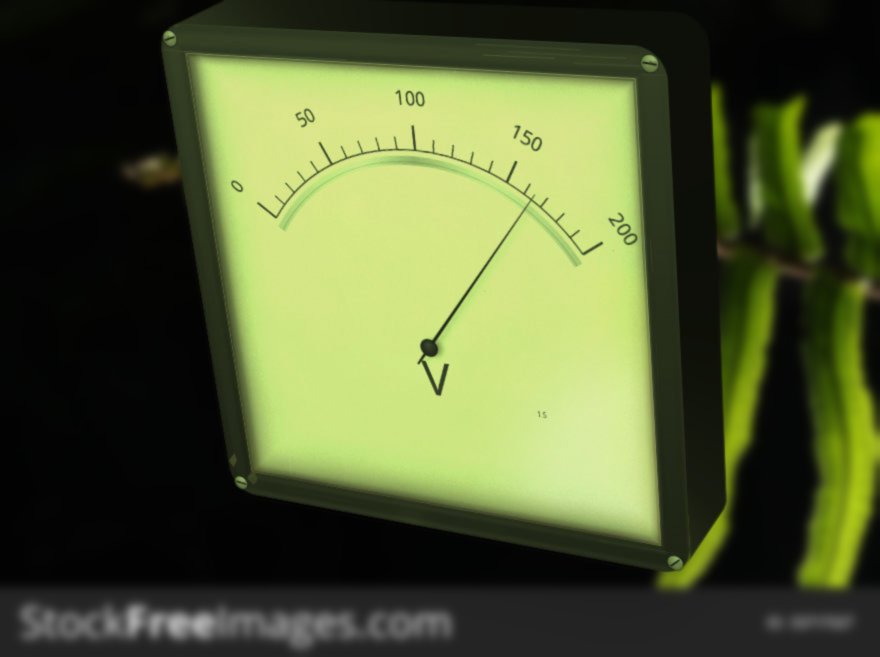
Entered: 165; V
